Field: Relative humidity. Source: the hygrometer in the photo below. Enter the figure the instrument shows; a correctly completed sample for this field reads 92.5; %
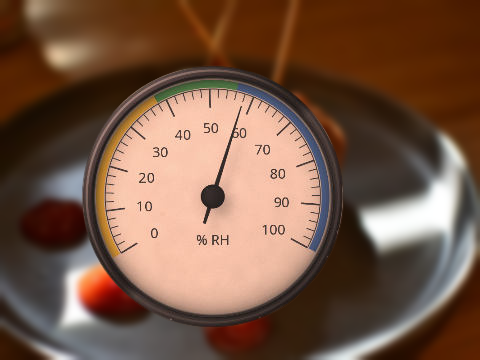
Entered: 58; %
